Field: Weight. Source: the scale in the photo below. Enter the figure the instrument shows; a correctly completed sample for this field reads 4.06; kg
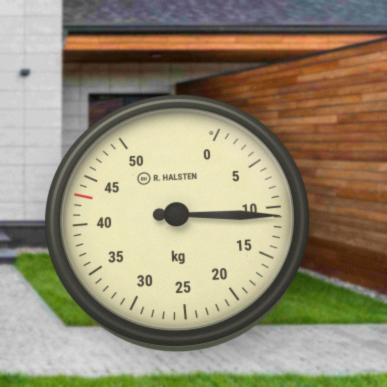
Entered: 11; kg
